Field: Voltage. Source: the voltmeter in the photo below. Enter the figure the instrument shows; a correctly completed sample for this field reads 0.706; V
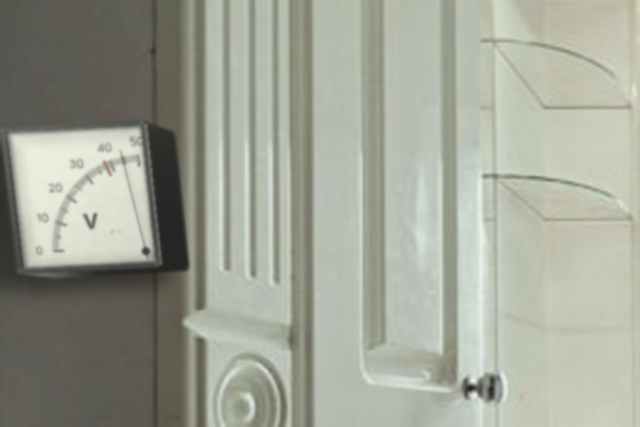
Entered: 45; V
